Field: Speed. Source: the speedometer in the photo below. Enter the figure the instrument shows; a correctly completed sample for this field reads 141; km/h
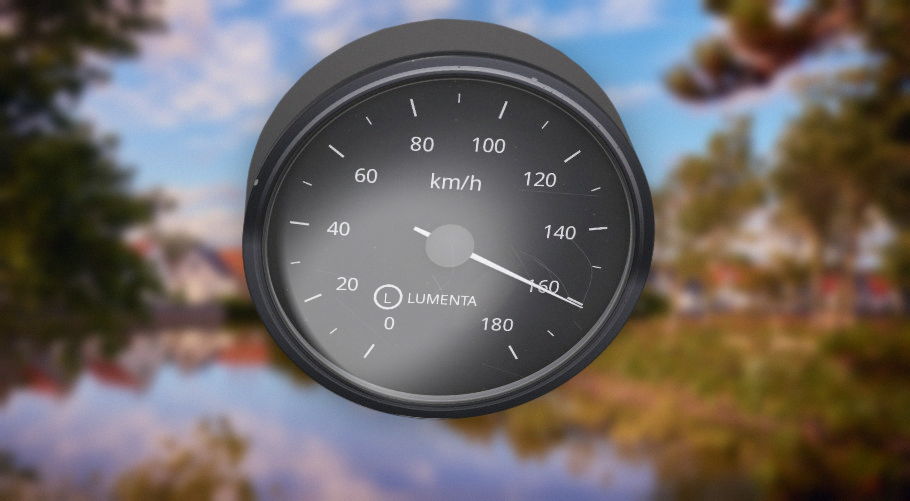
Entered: 160; km/h
